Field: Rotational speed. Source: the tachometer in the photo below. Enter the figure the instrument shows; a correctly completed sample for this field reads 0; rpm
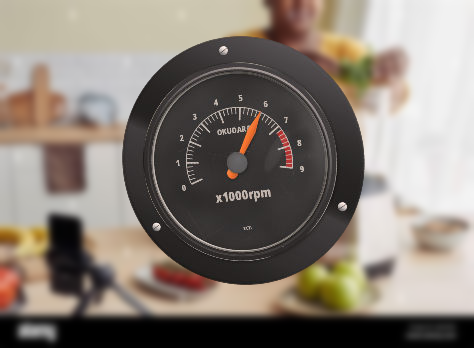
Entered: 6000; rpm
